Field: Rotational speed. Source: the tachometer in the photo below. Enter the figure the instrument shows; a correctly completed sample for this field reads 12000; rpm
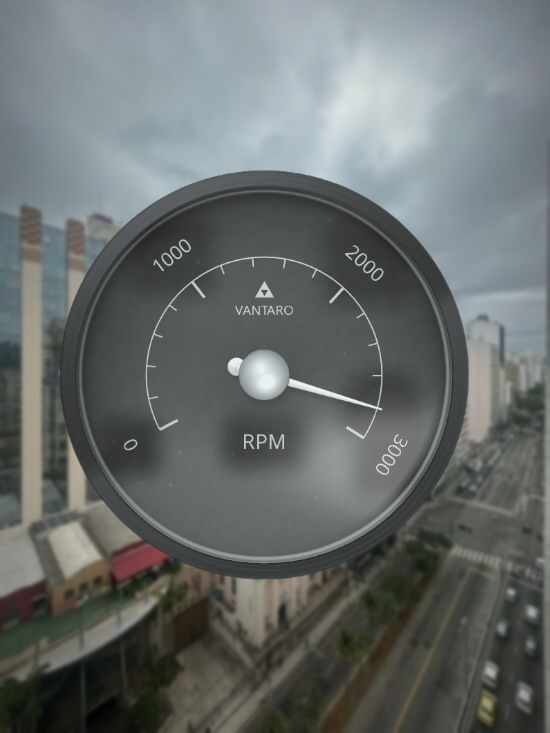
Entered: 2800; rpm
